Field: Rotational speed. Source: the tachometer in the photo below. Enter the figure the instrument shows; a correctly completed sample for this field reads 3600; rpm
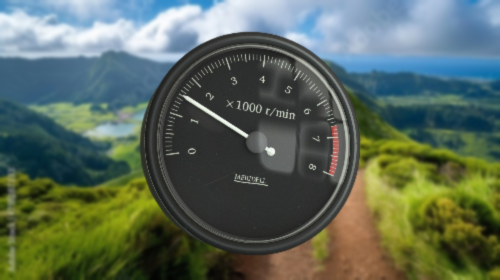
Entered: 1500; rpm
